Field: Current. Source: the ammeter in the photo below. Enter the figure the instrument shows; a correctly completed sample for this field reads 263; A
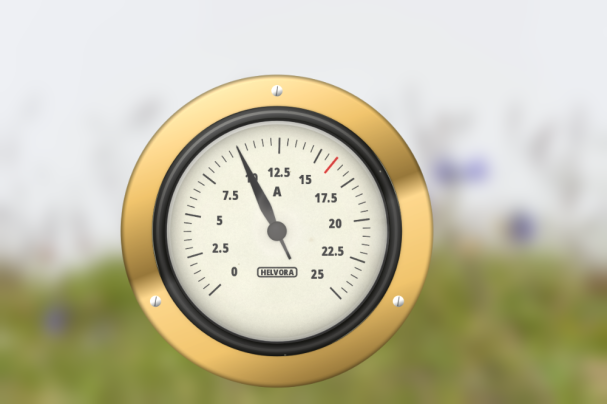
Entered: 10; A
